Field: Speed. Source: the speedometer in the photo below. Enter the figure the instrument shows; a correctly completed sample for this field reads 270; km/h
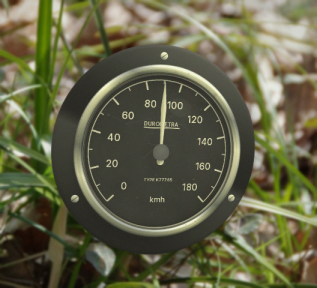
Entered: 90; km/h
